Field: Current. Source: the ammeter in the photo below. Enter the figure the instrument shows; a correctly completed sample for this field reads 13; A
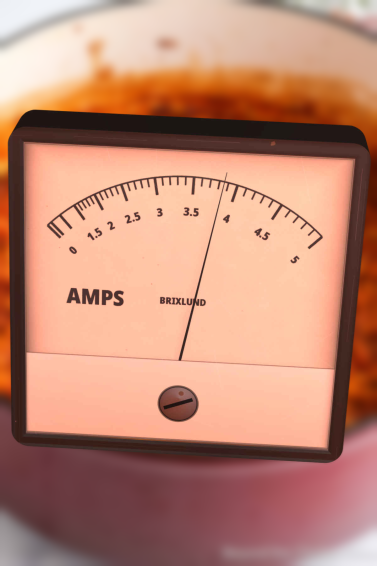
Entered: 3.85; A
